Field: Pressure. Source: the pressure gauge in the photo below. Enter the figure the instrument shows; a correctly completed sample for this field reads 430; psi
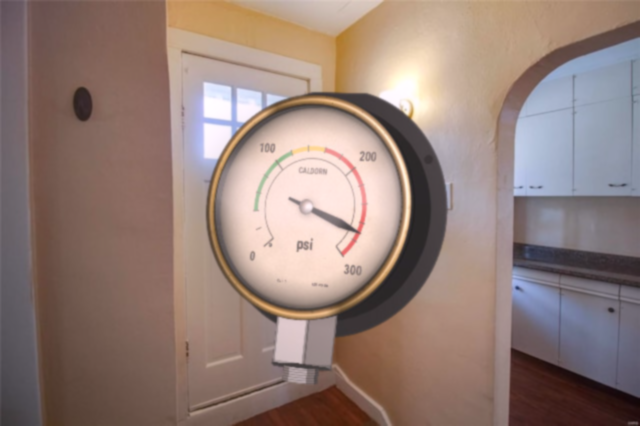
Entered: 270; psi
